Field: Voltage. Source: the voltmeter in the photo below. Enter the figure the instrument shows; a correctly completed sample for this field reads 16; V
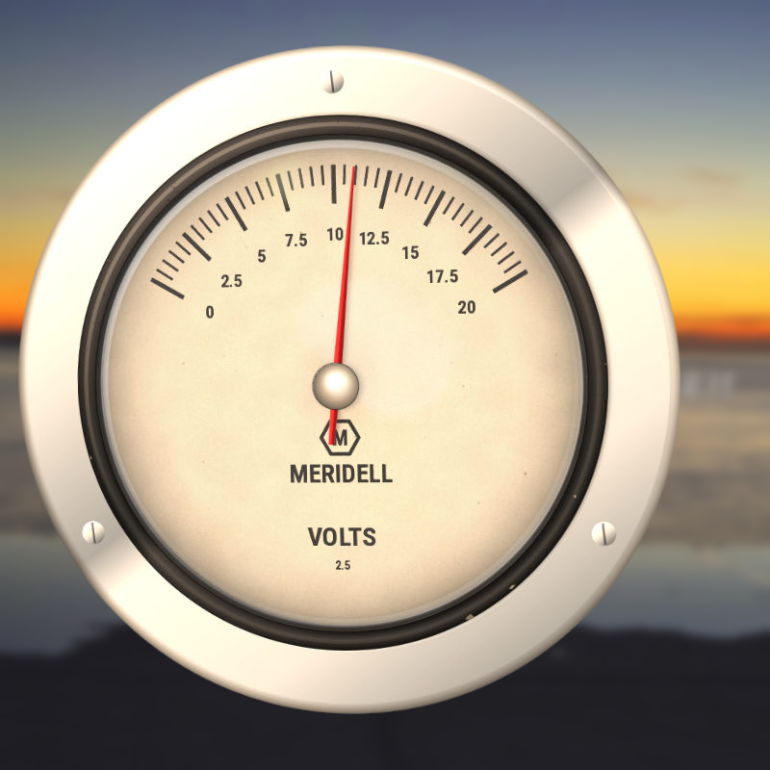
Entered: 11; V
